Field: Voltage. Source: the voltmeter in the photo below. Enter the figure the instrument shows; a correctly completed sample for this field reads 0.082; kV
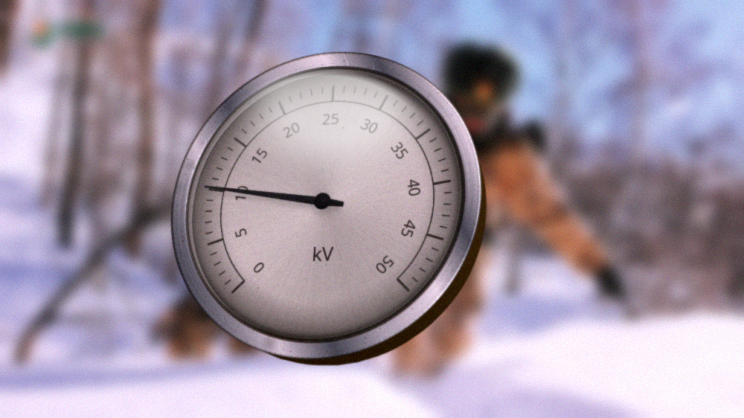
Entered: 10; kV
